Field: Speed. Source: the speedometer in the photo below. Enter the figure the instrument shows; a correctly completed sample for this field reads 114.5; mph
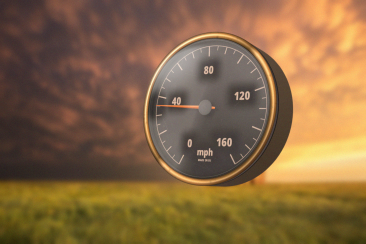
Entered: 35; mph
